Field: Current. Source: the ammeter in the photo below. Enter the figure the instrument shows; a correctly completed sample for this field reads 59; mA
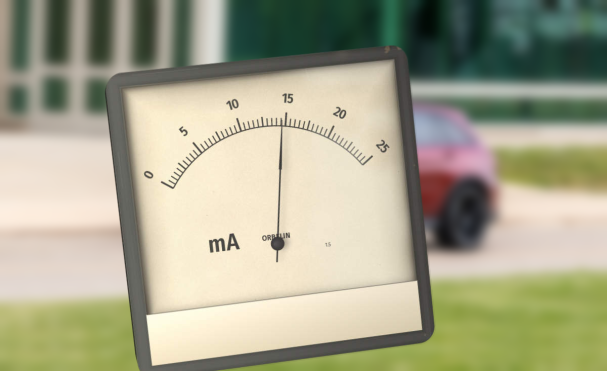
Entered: 14.5; mA
